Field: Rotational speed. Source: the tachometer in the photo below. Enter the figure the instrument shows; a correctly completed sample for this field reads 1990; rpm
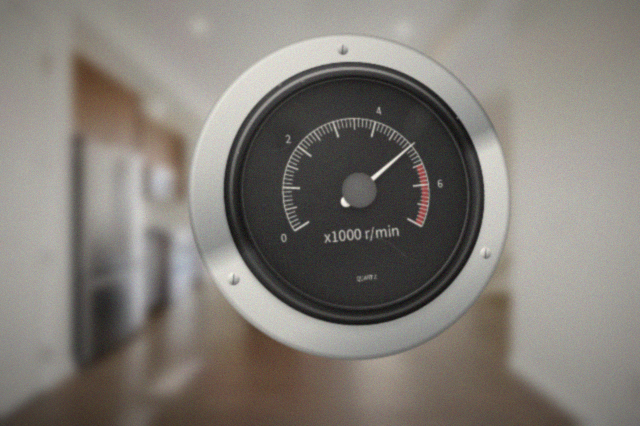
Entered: 5000; rpm
